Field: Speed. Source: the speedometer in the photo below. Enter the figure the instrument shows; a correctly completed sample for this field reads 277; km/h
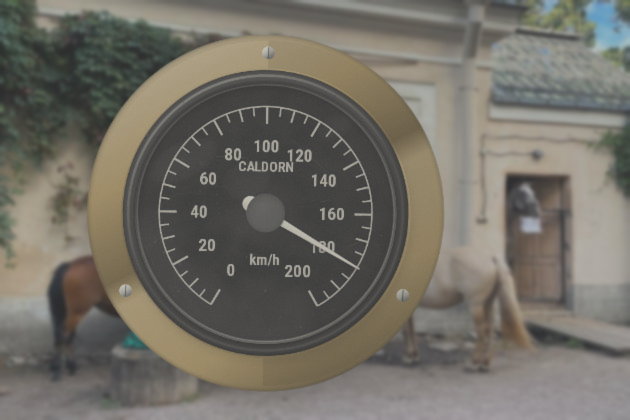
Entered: 180; km/h
